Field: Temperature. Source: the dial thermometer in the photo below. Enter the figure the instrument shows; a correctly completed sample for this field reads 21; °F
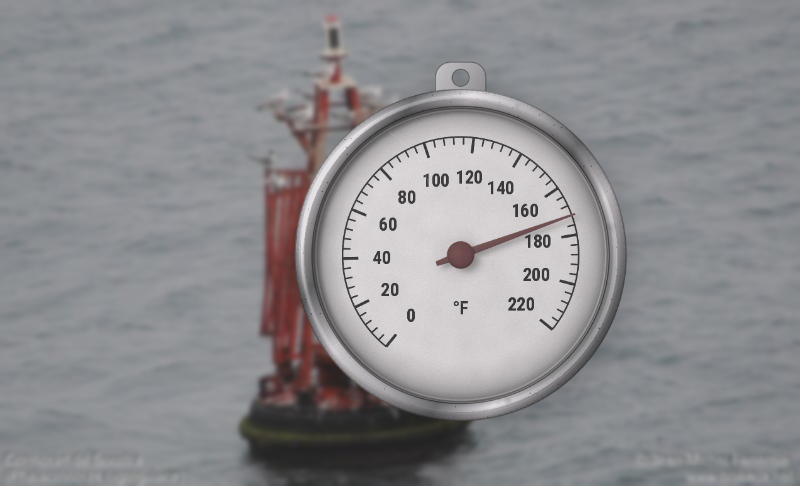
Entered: 172; °F
